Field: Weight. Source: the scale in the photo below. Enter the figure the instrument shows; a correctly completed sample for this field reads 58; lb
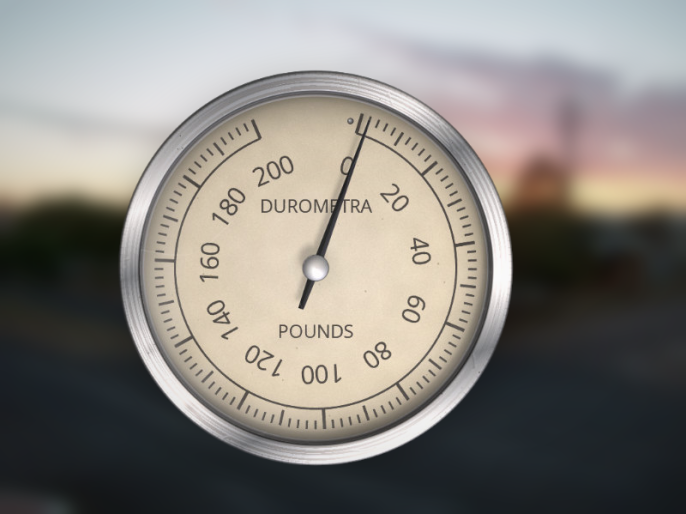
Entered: 2; lb
